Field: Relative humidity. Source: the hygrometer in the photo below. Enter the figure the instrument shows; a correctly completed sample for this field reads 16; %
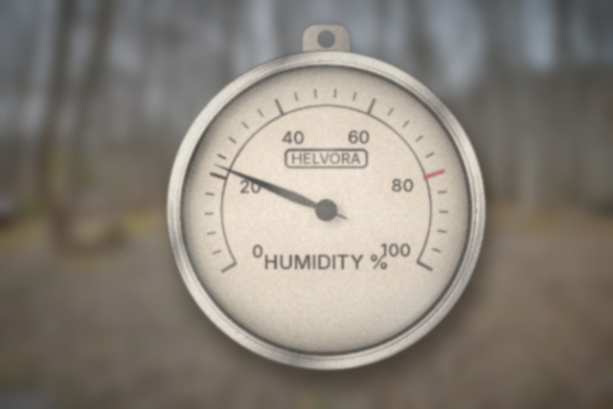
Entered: 22; %
